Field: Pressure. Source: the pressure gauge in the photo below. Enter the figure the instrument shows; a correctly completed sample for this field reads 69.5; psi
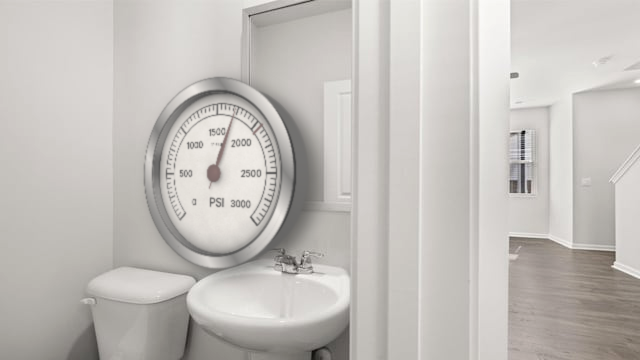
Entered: 1750; psi
